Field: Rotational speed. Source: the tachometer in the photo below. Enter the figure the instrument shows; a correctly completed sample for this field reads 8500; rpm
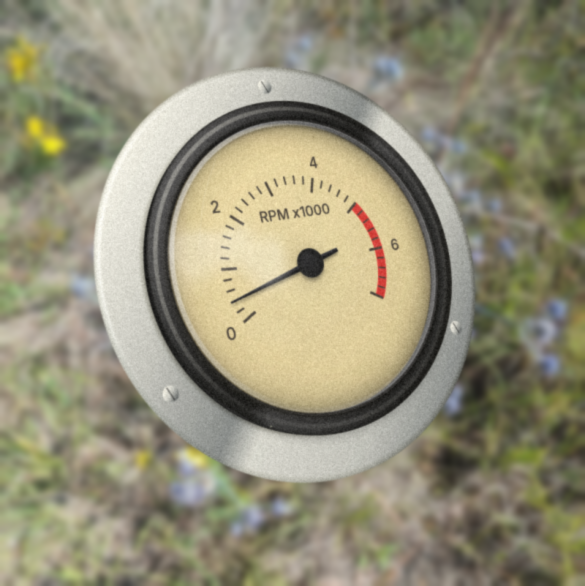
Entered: 400; rpm
